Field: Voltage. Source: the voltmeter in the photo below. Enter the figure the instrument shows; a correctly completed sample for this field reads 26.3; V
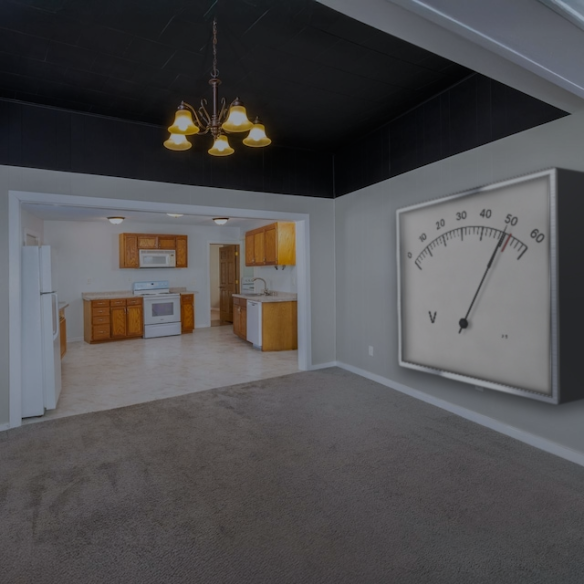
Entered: 50; V
